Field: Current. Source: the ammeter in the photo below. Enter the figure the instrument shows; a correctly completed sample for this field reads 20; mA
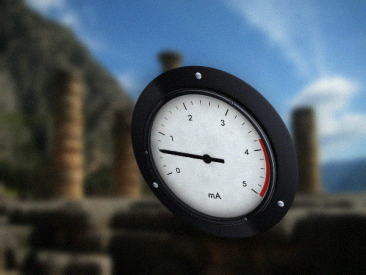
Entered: 0.6; mA
